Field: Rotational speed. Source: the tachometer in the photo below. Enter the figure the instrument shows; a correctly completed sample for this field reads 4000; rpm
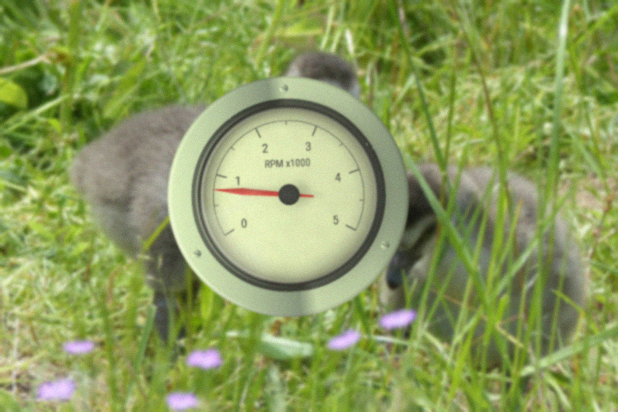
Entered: 750; rpm
